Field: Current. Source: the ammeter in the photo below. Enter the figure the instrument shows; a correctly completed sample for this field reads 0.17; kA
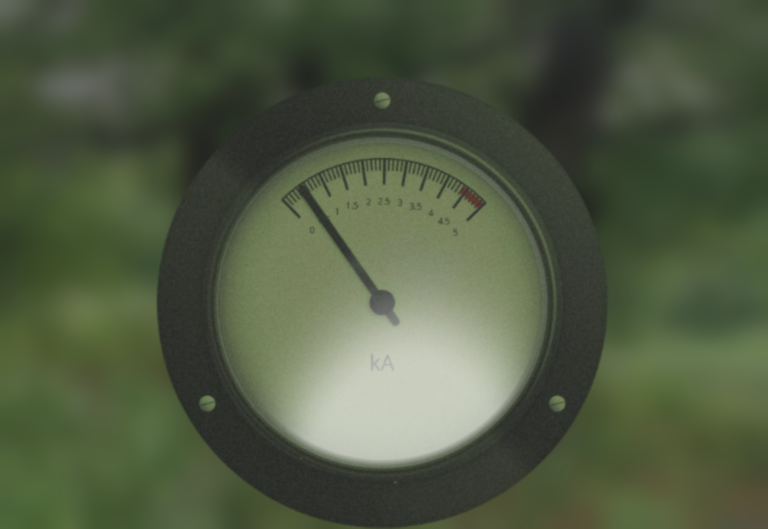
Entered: 0.5; kA
